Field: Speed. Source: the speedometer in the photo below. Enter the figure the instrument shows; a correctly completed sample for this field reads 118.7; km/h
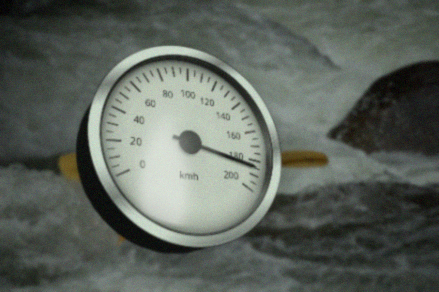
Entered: 185; km/h
